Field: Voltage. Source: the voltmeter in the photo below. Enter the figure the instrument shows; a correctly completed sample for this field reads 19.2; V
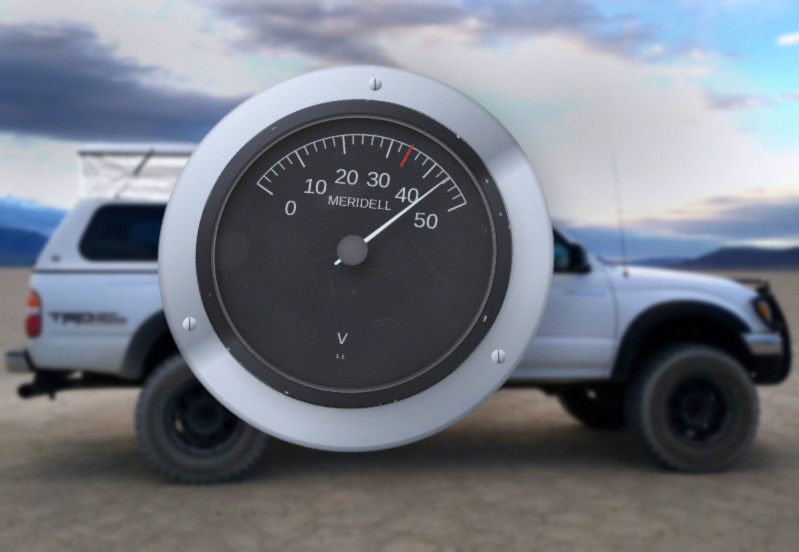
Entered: 44; V
